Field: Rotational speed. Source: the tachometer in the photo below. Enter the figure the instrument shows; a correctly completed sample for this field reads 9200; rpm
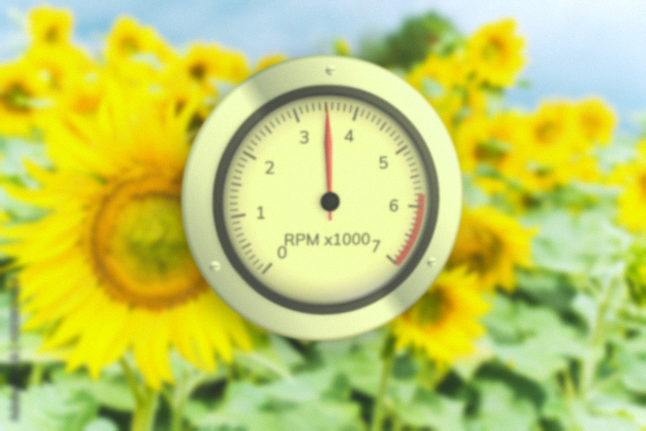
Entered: 3500; rpm
